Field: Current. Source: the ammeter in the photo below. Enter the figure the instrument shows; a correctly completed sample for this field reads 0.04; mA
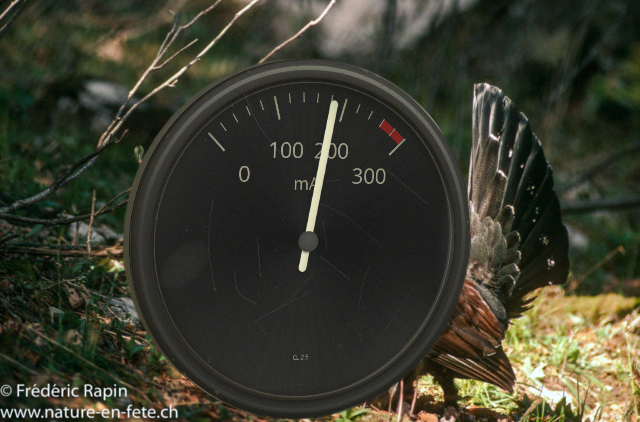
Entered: 180; mA
